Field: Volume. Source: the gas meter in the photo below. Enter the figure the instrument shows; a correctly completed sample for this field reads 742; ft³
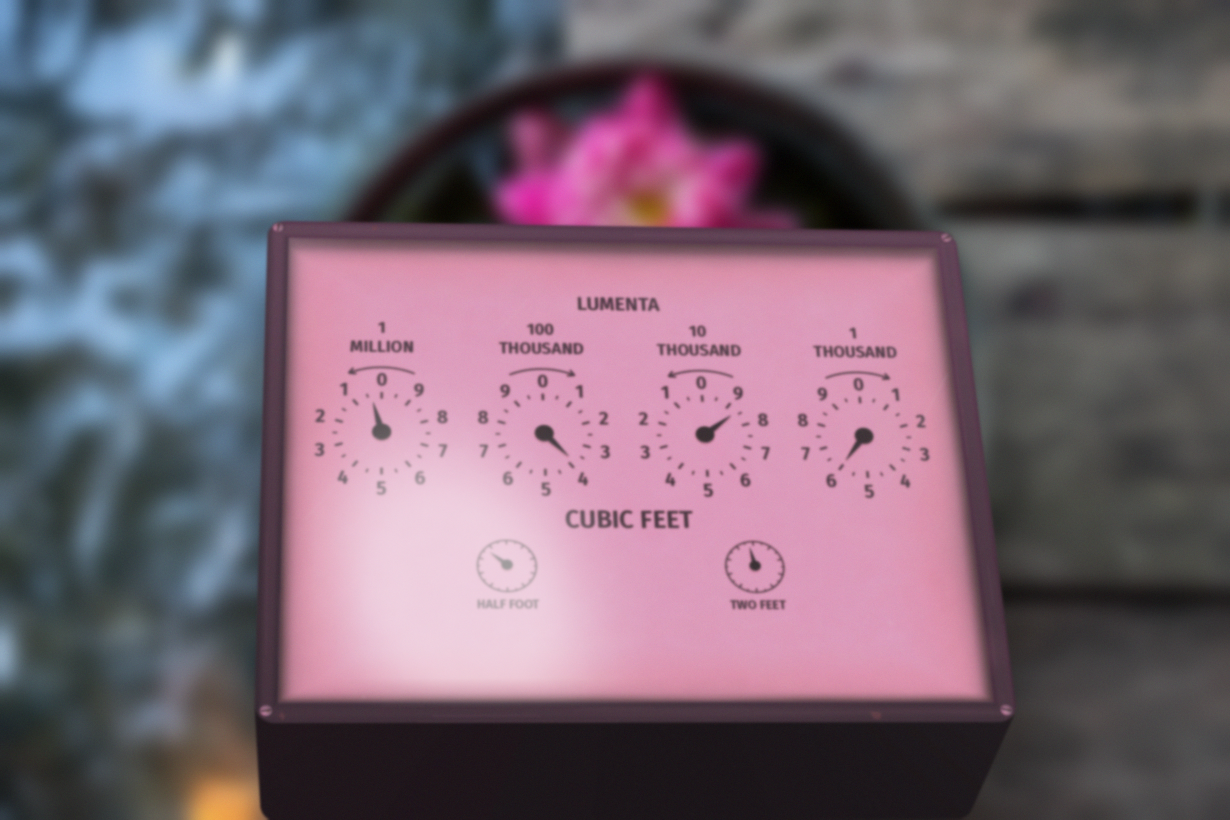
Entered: 38600; ft³
